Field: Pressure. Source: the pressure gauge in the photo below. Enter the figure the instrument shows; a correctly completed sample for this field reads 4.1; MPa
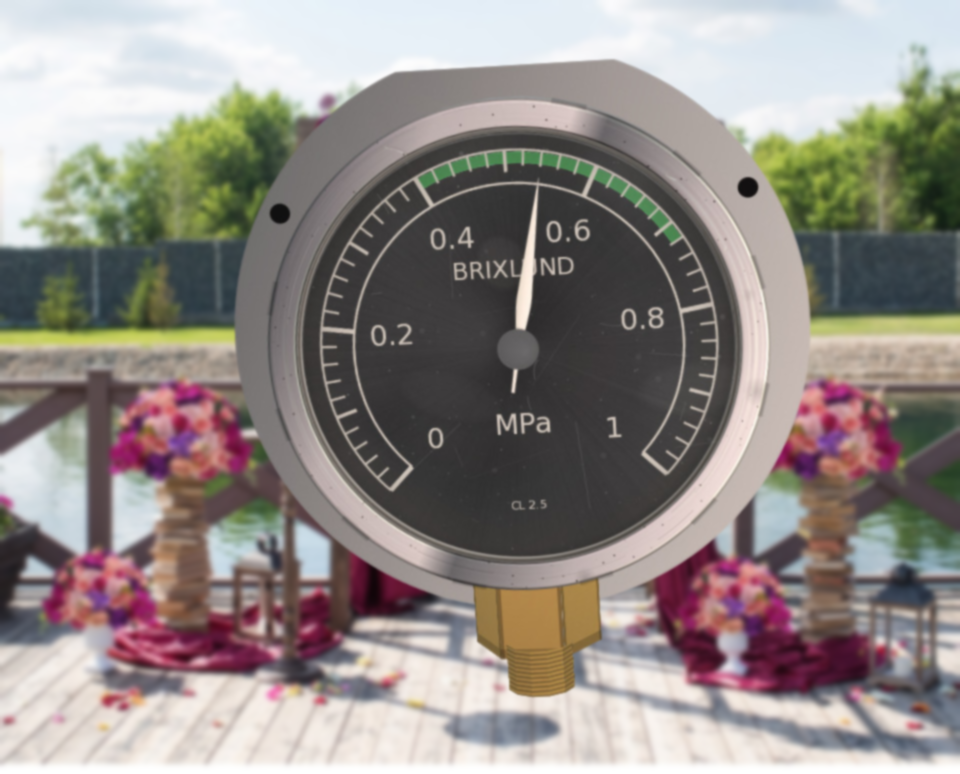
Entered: 0.54; MPa
